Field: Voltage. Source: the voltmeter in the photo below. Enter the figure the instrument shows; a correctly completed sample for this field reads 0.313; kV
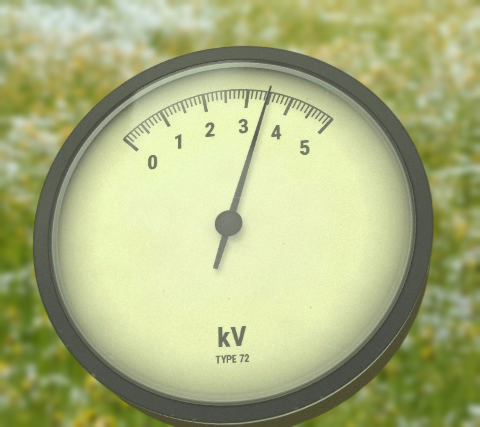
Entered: 3.5; kV
